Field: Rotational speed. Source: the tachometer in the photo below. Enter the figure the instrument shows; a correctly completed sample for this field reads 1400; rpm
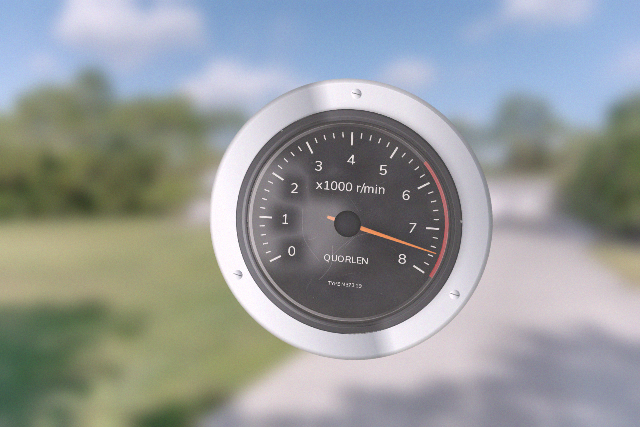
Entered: 7500; rpm
